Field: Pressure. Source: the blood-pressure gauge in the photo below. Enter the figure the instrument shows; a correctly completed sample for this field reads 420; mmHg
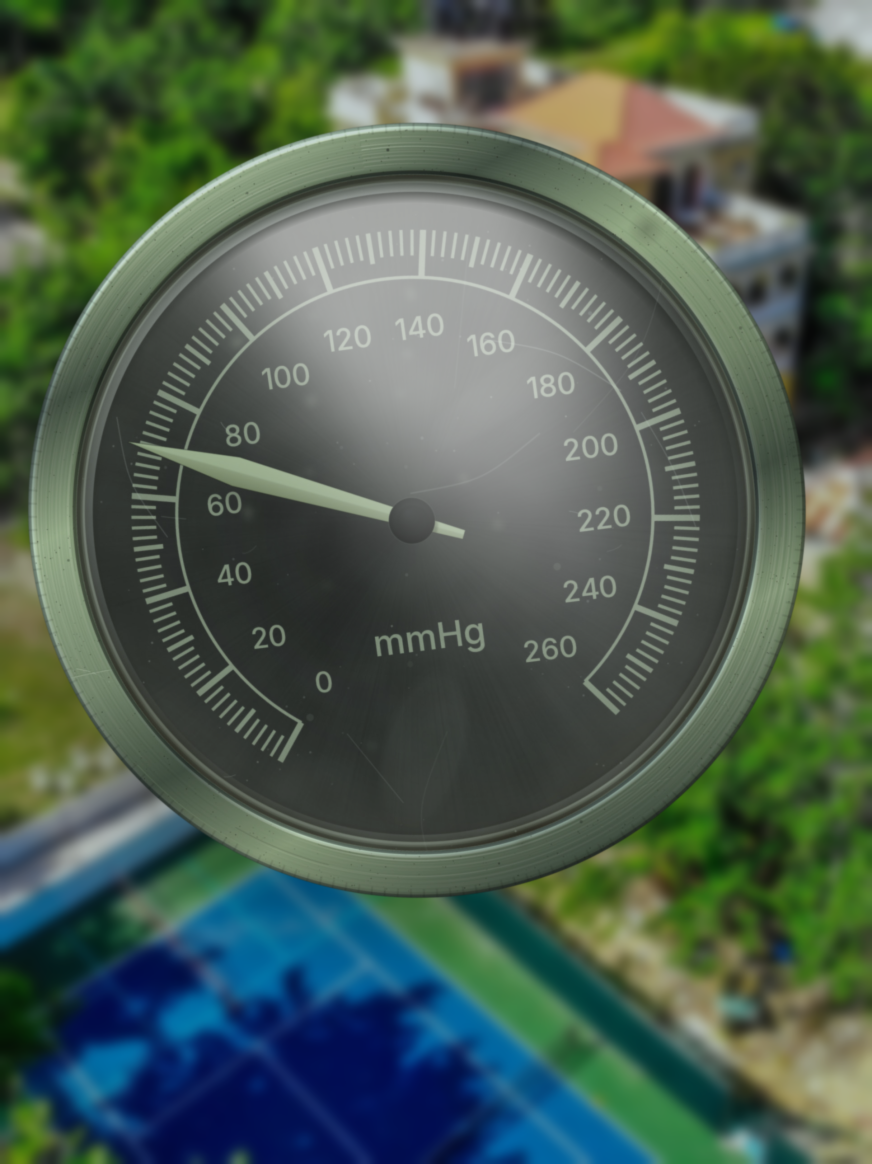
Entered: 70; mmHg
